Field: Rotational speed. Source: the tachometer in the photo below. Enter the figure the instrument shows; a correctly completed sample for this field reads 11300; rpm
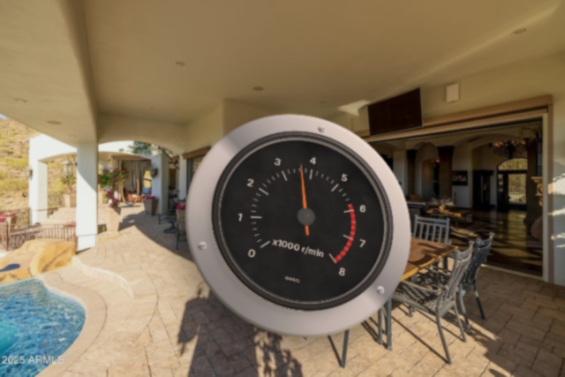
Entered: 3600; rpm
